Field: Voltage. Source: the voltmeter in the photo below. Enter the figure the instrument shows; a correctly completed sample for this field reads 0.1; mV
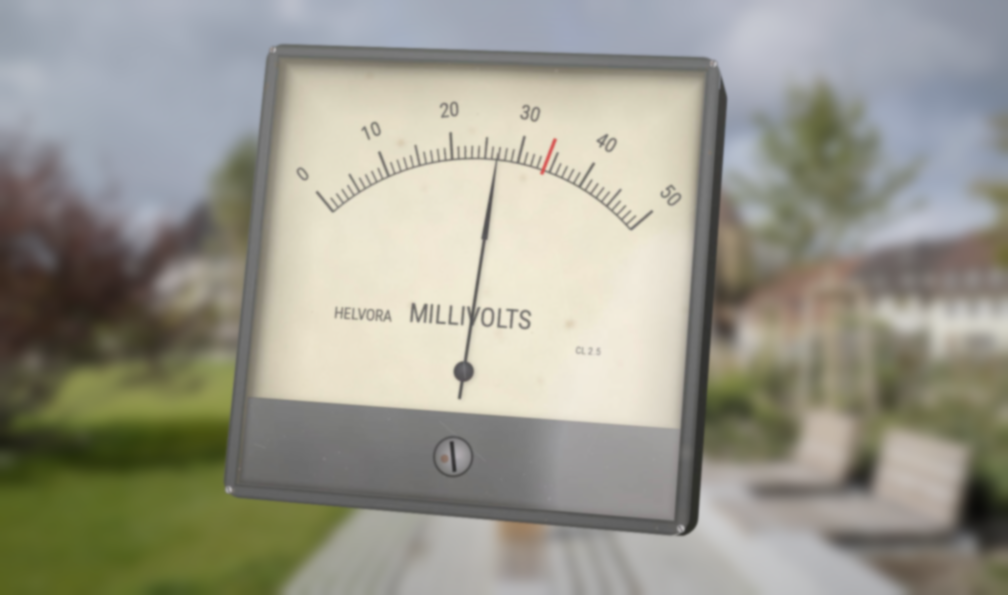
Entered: 27; mV
